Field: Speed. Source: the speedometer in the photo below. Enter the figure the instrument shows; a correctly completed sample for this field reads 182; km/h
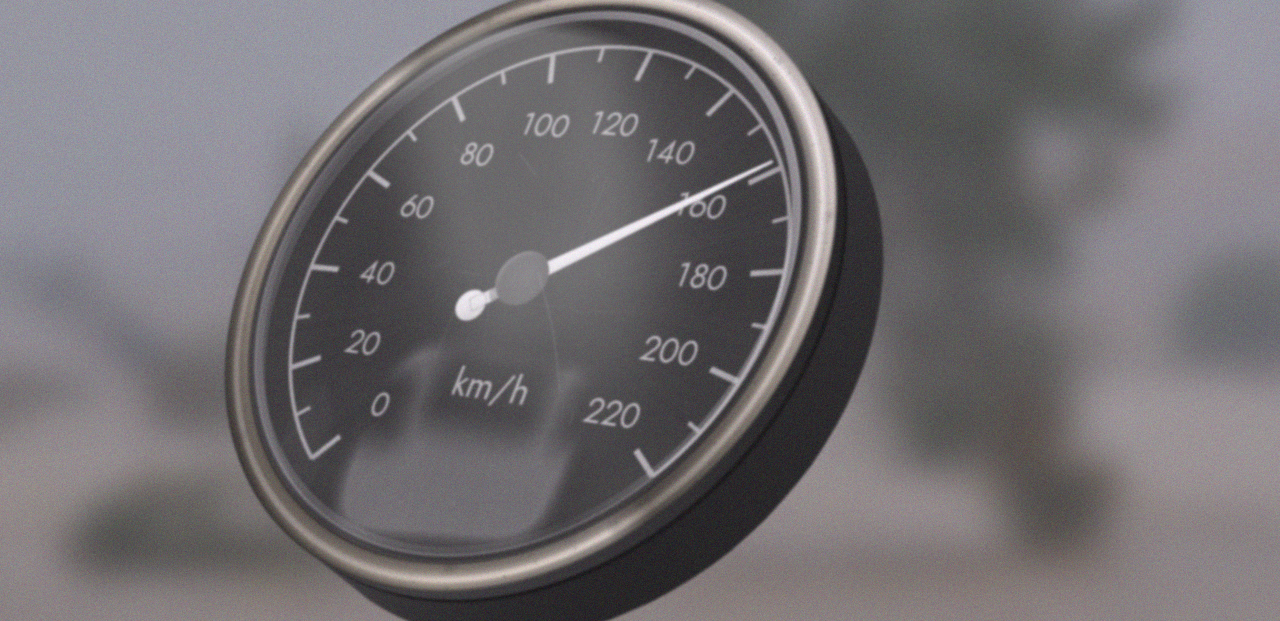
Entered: 160; km/h
